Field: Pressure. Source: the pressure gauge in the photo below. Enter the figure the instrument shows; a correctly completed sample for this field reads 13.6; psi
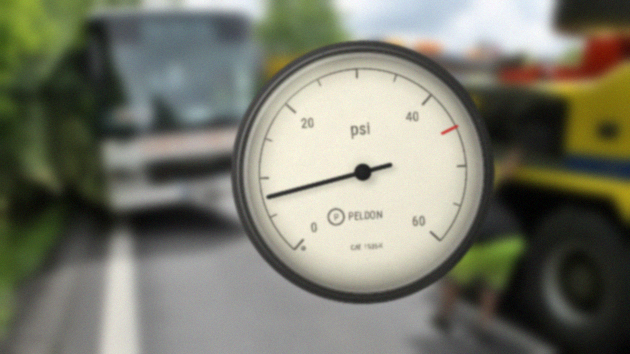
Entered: 7.5; psi
